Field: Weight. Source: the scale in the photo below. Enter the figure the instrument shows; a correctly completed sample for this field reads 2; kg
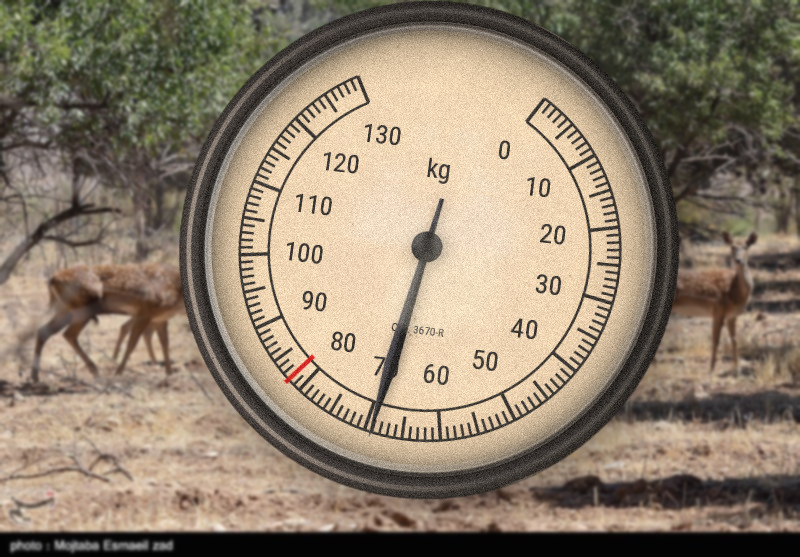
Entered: 69; kg
